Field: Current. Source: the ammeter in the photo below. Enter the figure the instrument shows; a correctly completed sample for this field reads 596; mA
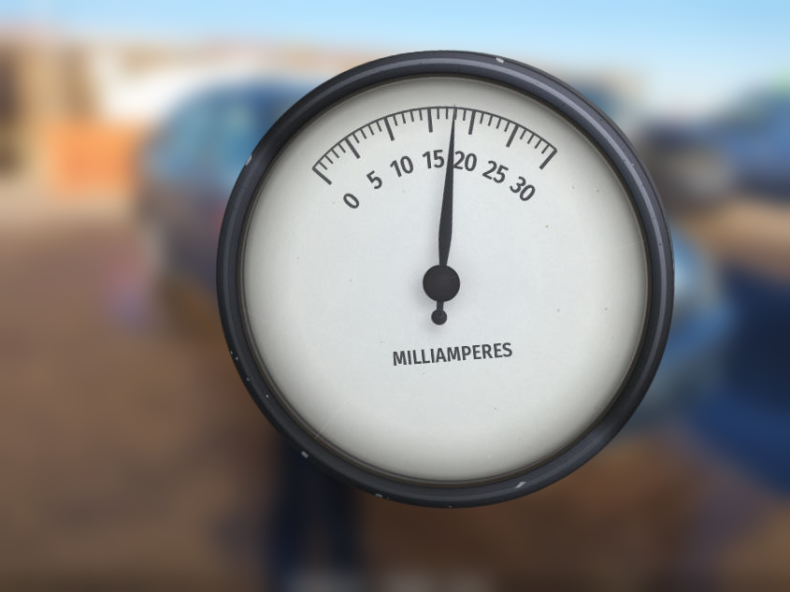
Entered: 18; mA
